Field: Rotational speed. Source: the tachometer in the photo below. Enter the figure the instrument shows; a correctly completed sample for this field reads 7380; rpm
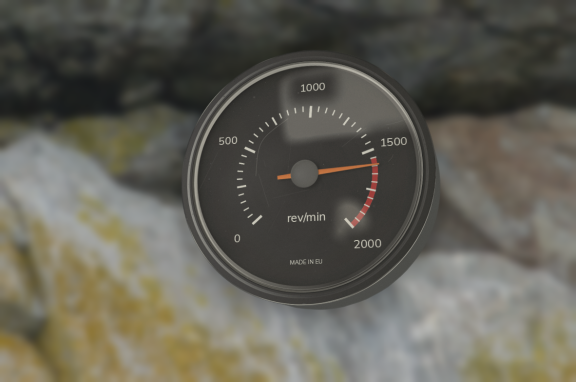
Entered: 1600; rpm
